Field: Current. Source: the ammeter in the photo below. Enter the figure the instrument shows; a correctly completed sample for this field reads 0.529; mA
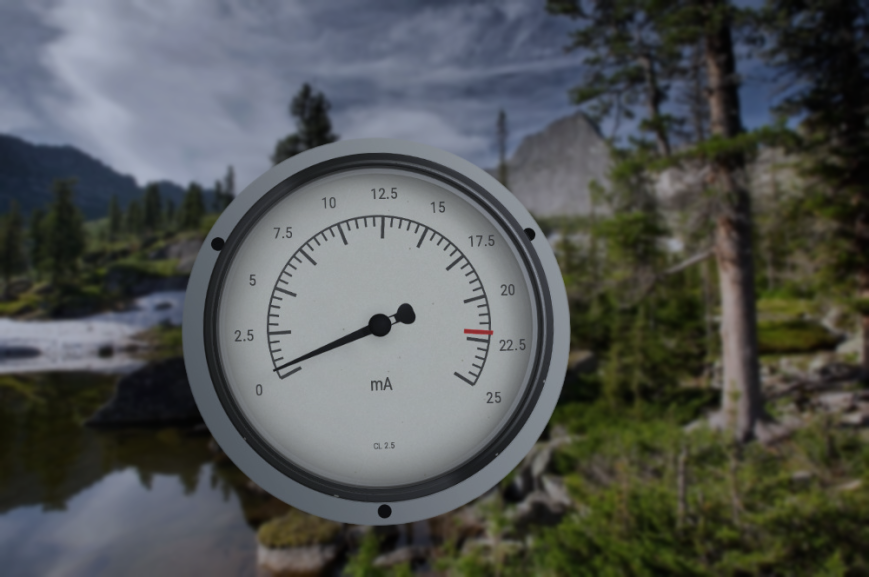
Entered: 0.5; mA
